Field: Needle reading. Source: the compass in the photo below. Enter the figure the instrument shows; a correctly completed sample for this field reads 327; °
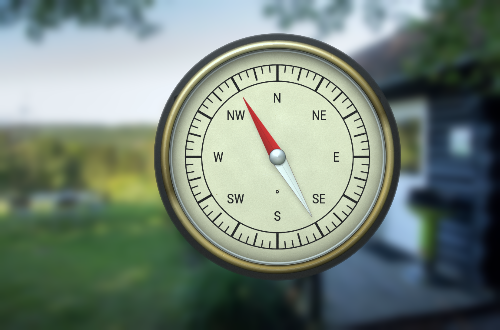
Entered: 330; °
